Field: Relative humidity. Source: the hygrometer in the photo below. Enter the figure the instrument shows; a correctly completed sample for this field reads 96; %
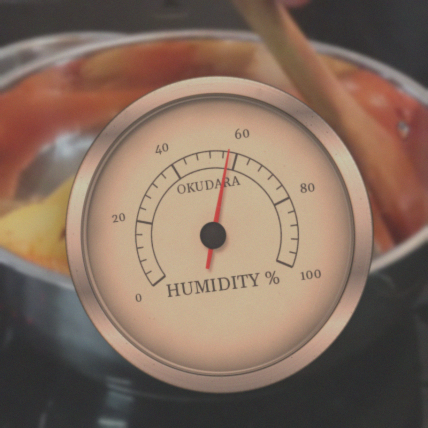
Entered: 58; %
